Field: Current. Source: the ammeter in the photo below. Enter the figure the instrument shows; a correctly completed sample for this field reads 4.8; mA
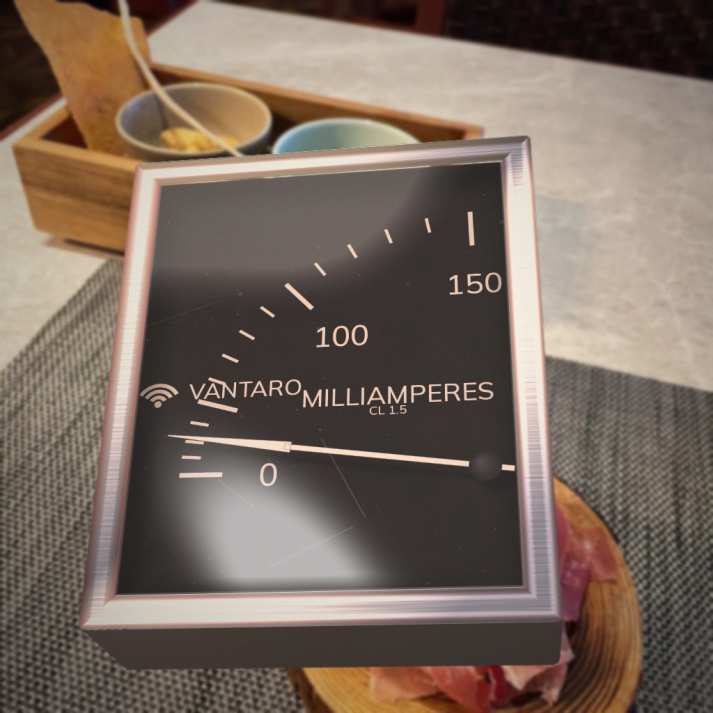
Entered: 30; mA
